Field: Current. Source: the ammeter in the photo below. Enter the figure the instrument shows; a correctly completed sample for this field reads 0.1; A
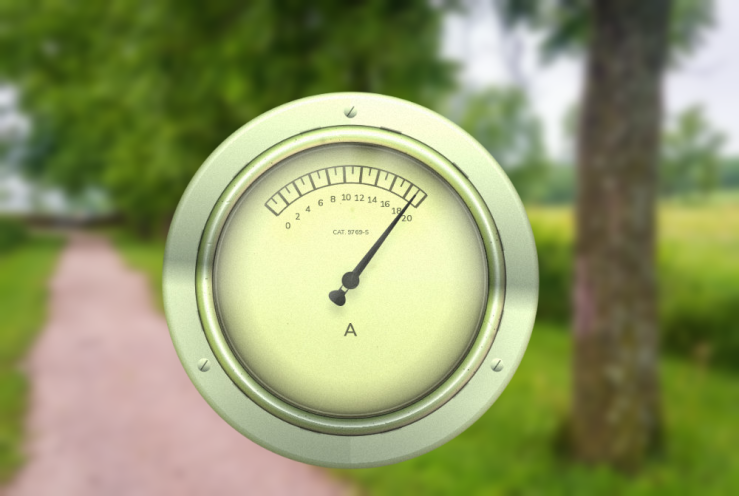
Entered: 19; A
